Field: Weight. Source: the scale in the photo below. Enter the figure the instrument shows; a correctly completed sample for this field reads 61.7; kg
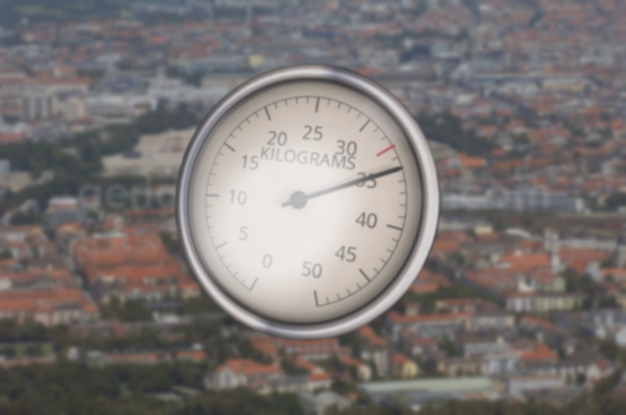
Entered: 35; kg
